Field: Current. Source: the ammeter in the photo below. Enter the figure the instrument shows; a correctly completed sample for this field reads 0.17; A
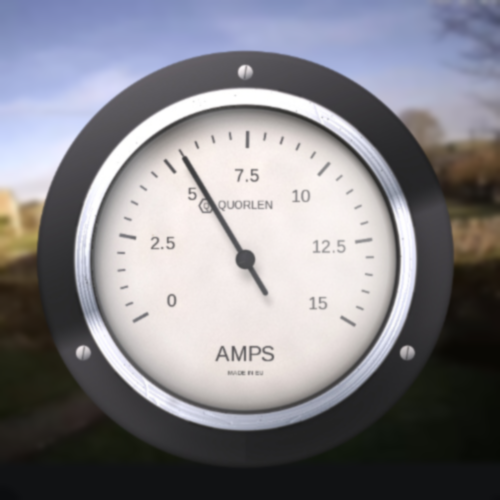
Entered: 5.5; A
